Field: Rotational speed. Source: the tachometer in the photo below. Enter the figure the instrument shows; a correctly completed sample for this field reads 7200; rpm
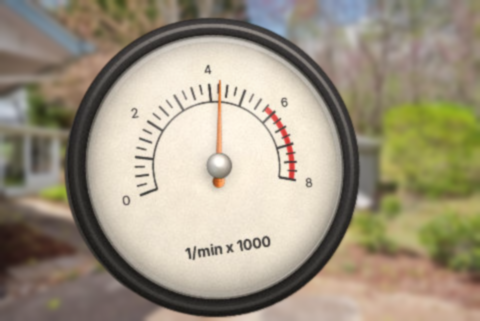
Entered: 4250; rpm
